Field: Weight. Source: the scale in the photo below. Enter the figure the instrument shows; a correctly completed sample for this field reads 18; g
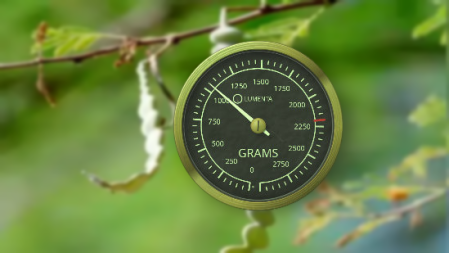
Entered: 1050; g
